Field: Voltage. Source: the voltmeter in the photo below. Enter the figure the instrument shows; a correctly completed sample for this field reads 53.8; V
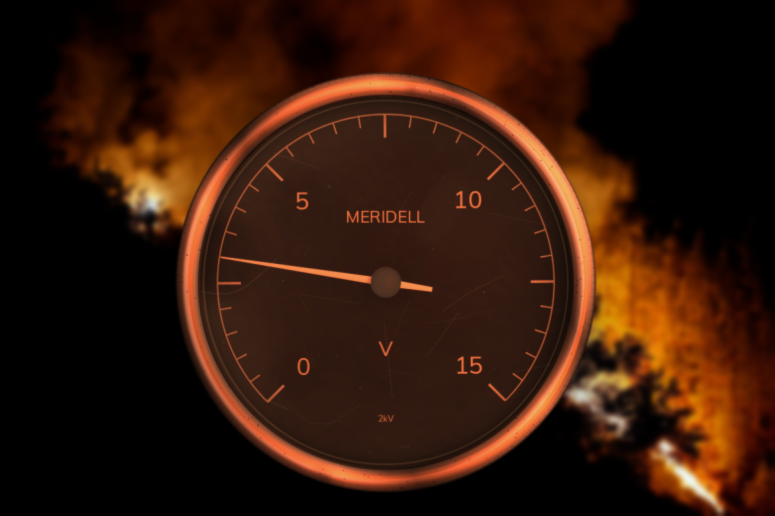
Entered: 3; V
